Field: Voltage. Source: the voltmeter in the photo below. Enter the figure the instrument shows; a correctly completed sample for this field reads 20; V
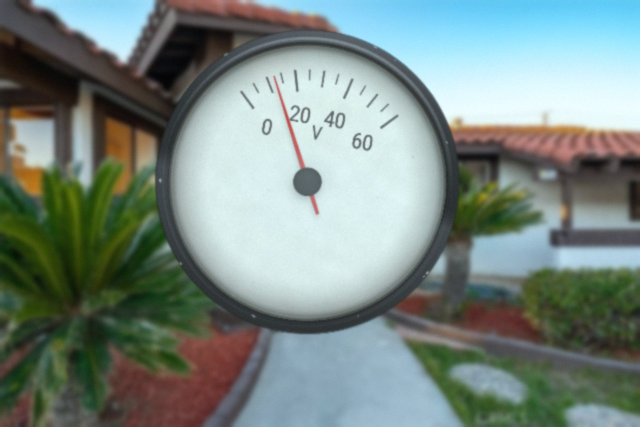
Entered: 12.5; V
